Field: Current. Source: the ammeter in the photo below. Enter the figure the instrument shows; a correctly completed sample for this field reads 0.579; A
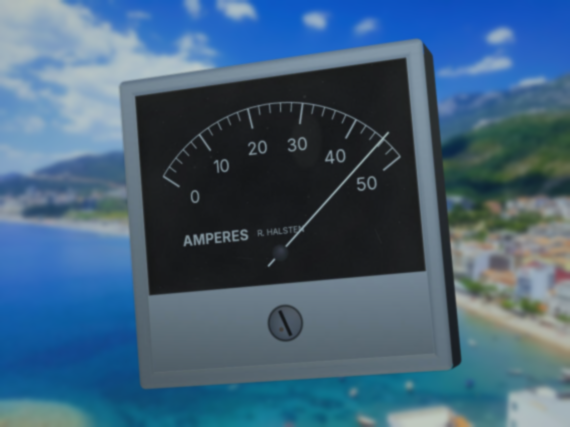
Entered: 46; A
